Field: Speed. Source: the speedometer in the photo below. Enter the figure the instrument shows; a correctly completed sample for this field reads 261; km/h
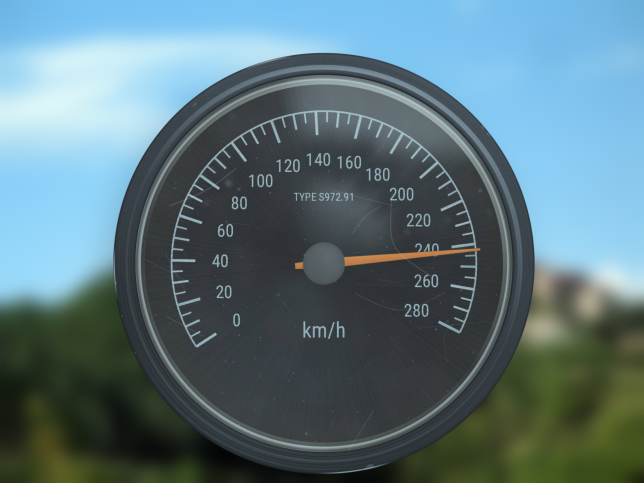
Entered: 242.5; km/h
